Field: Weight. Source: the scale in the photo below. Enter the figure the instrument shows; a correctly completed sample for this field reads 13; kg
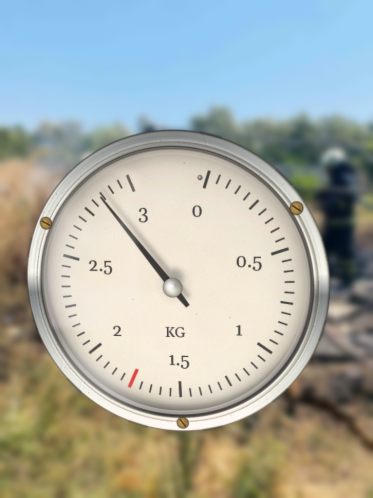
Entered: 2.85; kg
